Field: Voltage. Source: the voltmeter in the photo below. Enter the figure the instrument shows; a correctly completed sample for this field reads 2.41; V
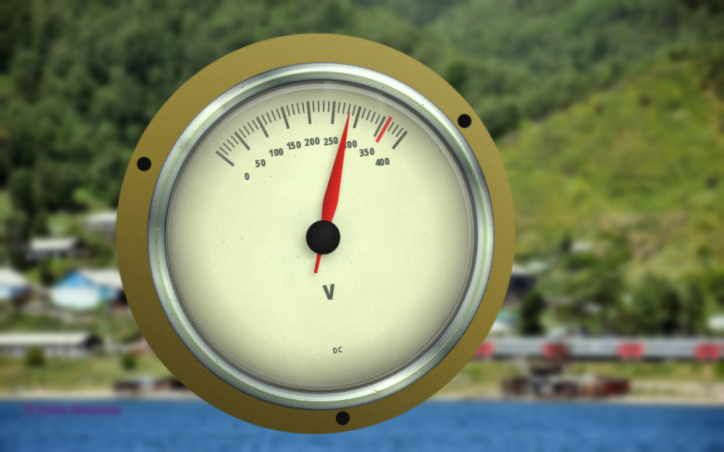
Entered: 280; V
